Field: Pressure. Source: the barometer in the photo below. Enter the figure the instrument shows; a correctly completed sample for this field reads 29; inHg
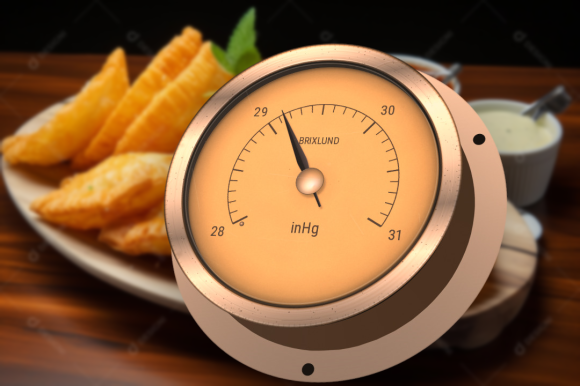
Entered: 29.15; inHg
